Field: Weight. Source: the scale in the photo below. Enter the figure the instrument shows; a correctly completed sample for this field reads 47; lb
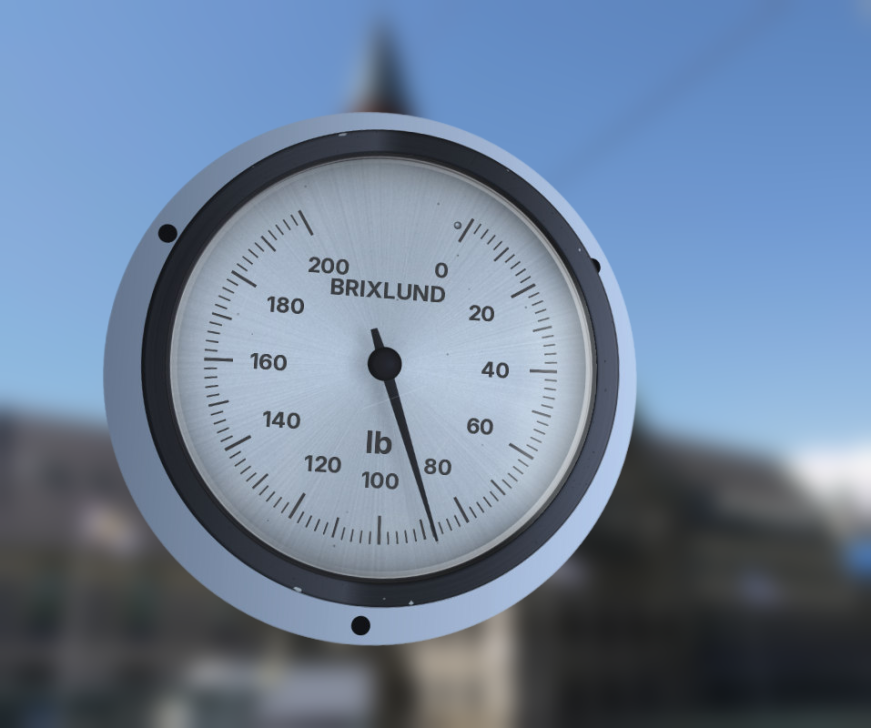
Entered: 88; lb
